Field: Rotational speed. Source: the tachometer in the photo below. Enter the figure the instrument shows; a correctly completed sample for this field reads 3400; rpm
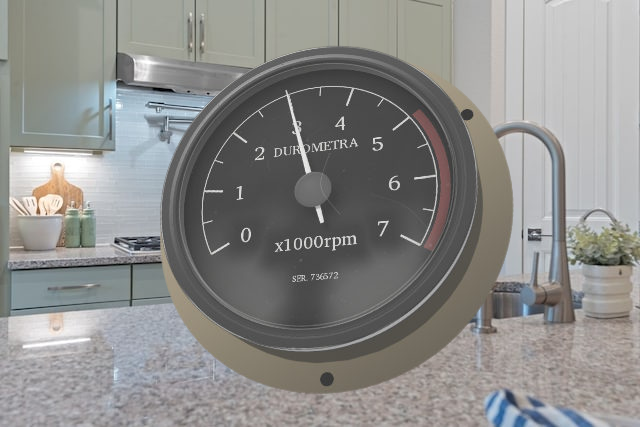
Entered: 3000; rpm
